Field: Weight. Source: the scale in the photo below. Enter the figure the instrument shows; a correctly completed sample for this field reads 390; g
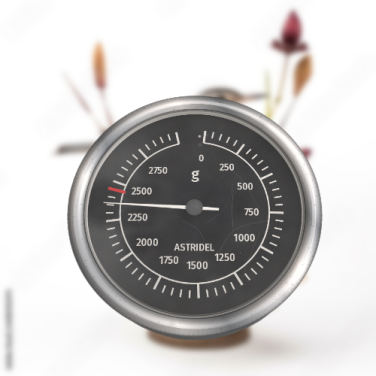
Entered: 2350; g
